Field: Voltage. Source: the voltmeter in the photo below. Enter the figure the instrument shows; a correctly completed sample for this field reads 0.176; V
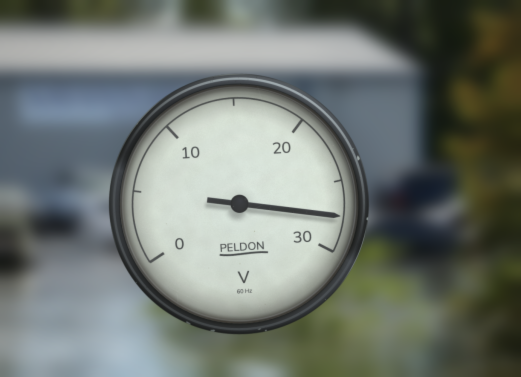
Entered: 27.5; V
